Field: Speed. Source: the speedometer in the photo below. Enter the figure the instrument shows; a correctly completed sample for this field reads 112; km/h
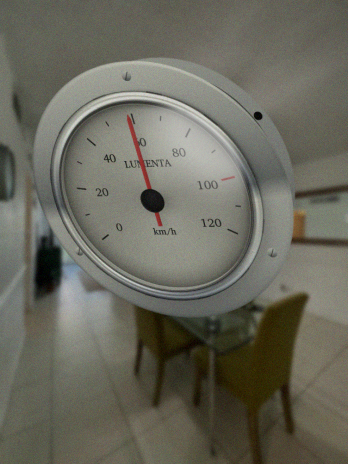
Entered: 60; km/h
